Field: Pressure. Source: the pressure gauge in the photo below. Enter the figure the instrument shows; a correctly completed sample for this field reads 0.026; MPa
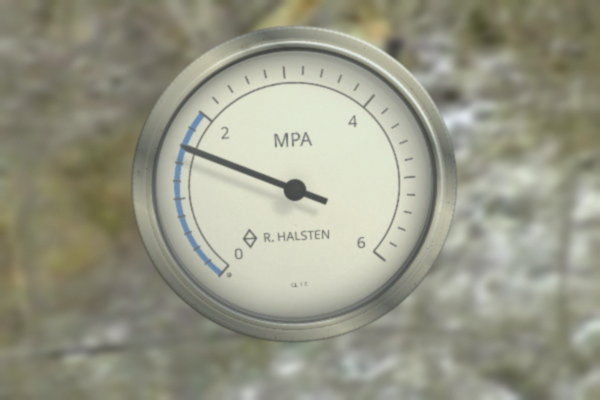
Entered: 1.6; MPa
